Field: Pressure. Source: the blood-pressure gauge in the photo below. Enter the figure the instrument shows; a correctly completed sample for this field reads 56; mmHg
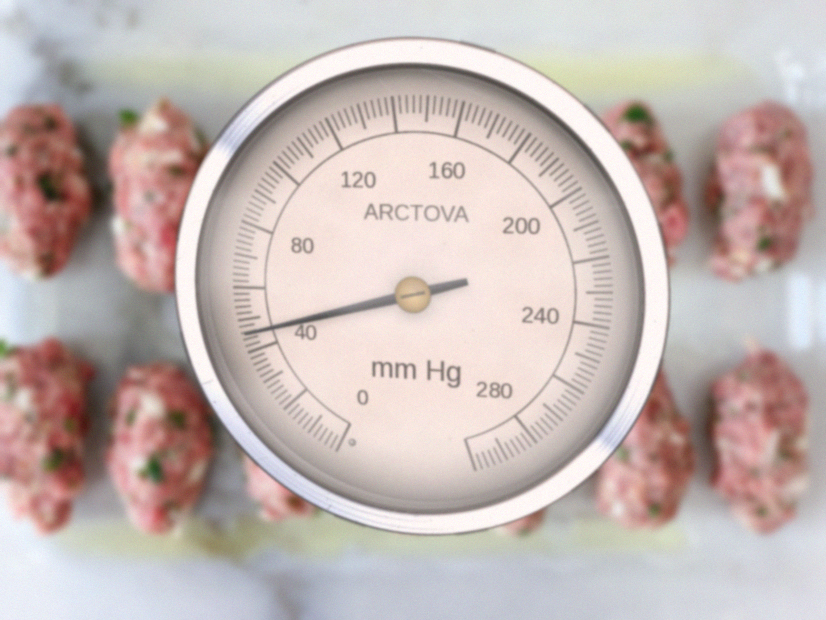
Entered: 46; mmHg
